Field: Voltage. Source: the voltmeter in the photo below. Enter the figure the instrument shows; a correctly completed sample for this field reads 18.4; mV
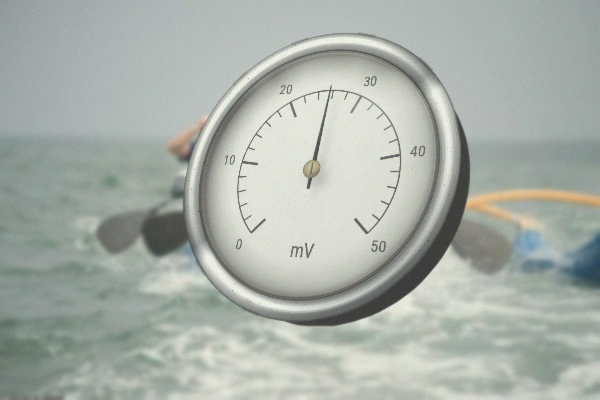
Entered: 26; mV
